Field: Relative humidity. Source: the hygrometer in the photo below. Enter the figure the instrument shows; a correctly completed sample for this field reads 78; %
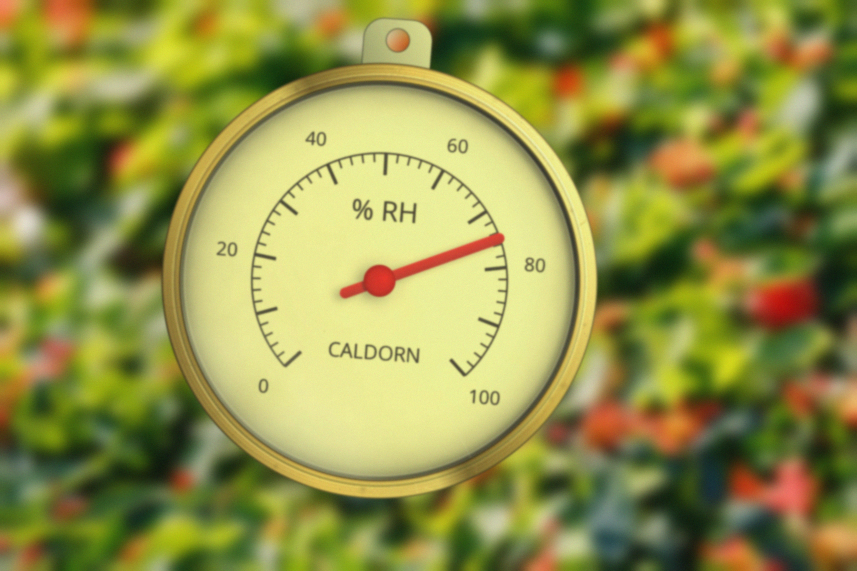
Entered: 75; %
